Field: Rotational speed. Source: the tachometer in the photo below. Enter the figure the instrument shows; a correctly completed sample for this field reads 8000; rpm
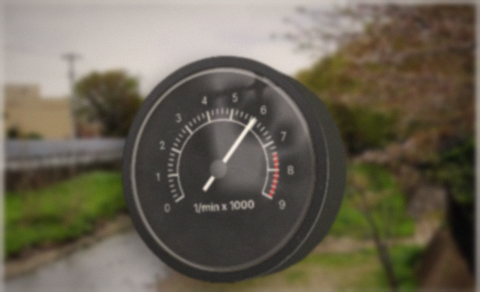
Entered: 6000; rpm
